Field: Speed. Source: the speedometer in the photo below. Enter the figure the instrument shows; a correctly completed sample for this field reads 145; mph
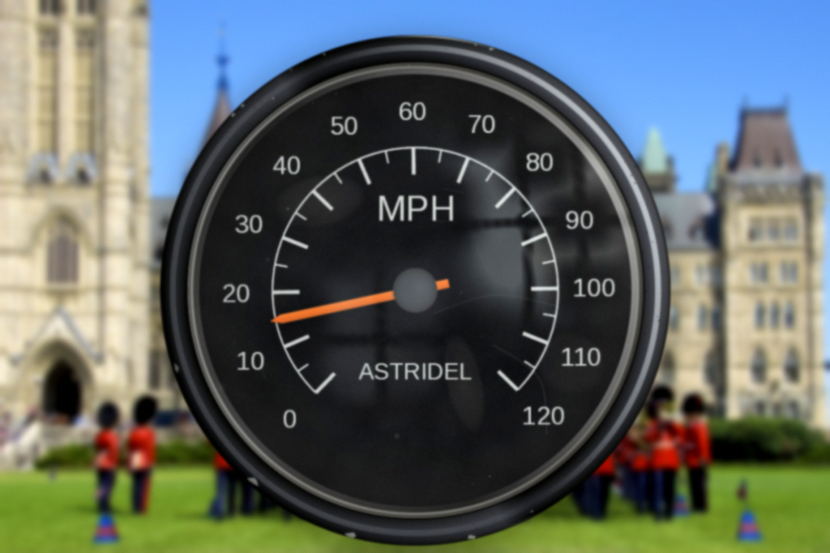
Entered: 15; mph
